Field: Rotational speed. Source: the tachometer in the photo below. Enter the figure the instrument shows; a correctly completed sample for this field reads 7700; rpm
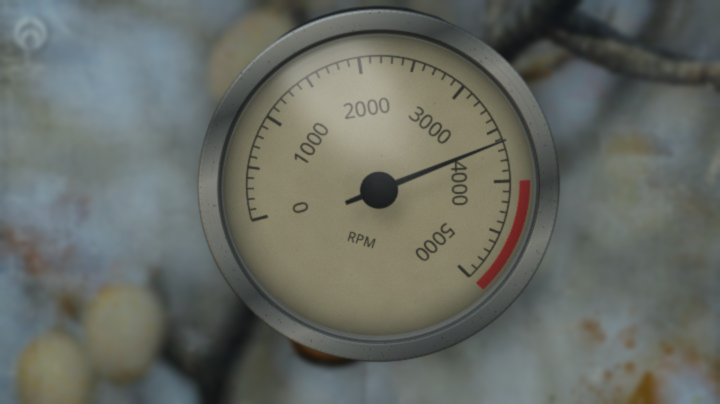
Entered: 3600; rpm
